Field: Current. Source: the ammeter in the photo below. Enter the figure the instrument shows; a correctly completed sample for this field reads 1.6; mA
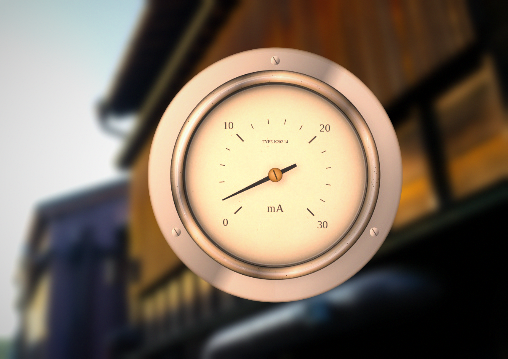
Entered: 2; mA
